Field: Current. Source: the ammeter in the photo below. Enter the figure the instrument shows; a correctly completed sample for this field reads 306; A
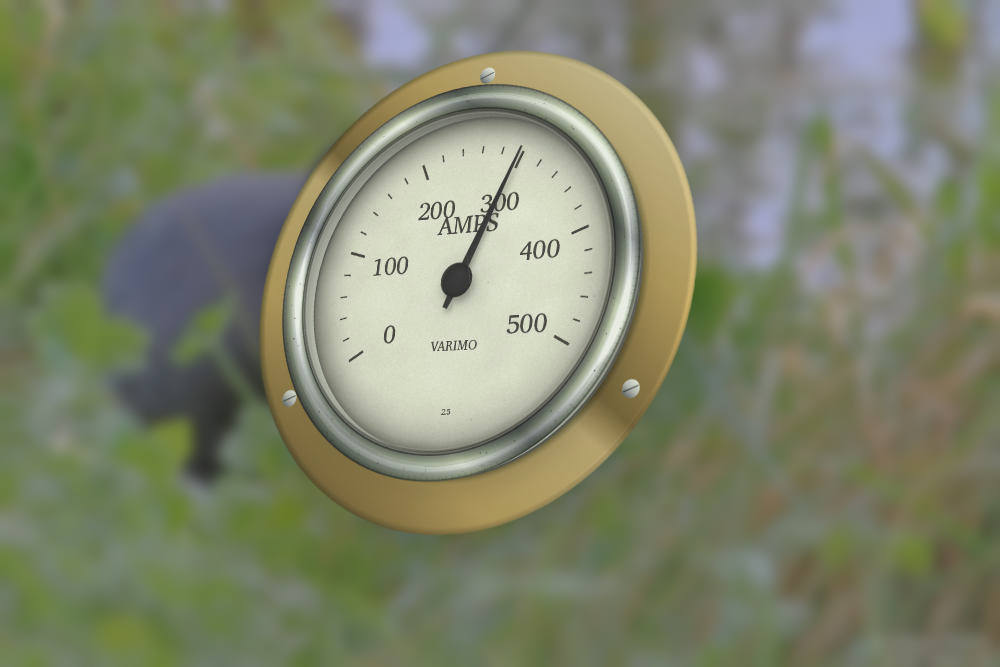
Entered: 300; A
